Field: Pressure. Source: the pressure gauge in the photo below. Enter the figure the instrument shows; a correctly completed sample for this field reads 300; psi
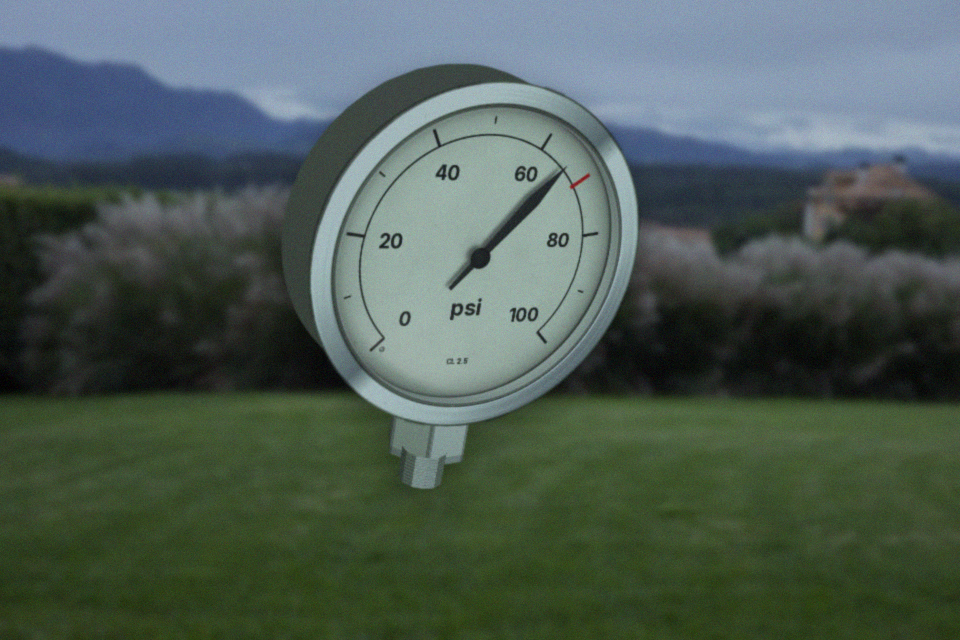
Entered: 65; psi
